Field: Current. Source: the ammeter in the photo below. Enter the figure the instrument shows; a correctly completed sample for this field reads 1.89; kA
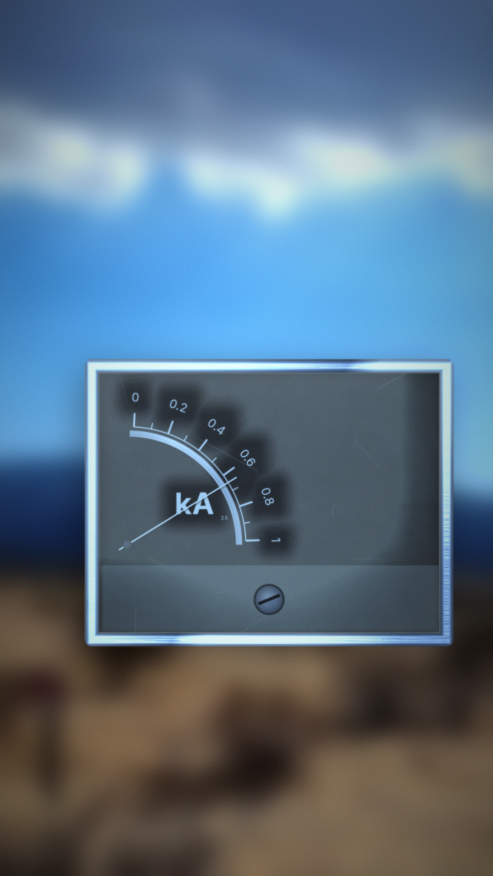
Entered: 0.65; kA
